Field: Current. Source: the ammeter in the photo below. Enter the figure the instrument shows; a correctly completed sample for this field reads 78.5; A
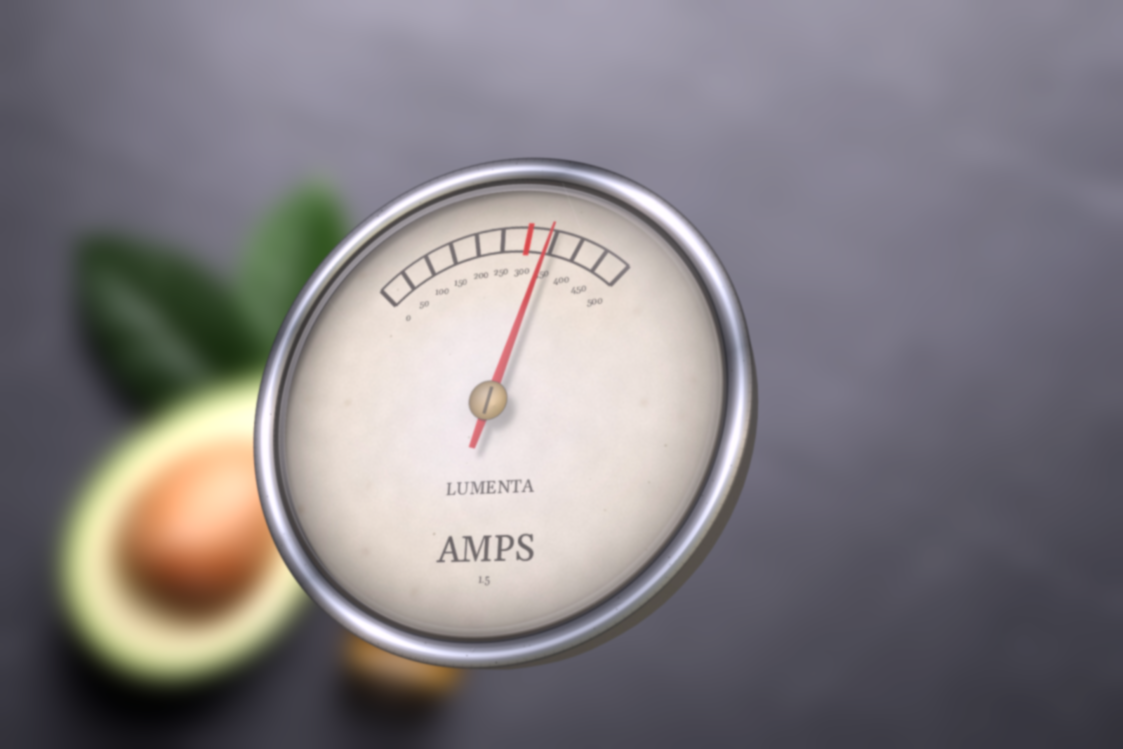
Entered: 350; A
